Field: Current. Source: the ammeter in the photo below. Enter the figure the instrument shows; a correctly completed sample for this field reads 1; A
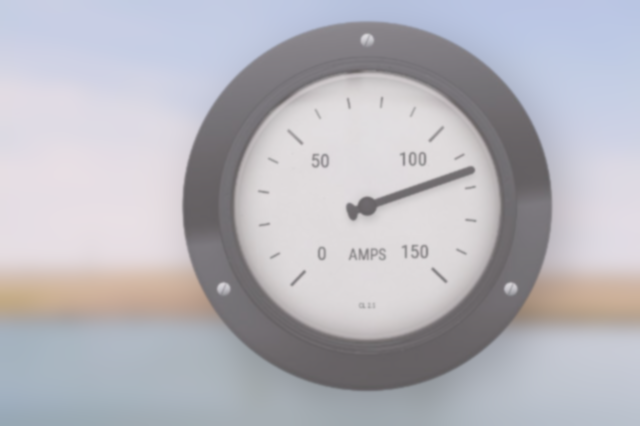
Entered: 115; A
